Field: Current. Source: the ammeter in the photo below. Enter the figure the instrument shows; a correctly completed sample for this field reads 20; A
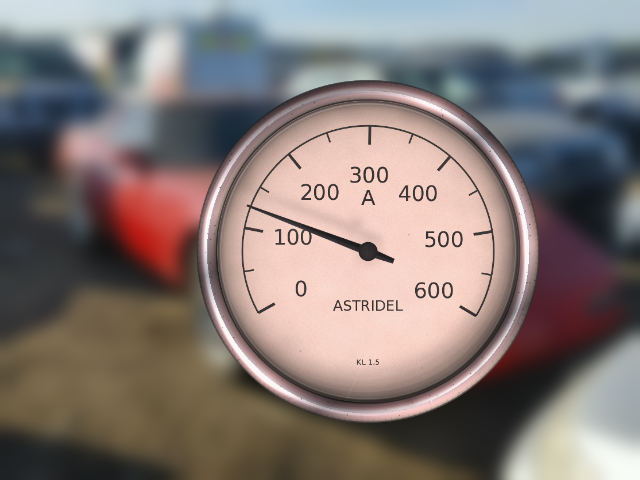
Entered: 125; A
